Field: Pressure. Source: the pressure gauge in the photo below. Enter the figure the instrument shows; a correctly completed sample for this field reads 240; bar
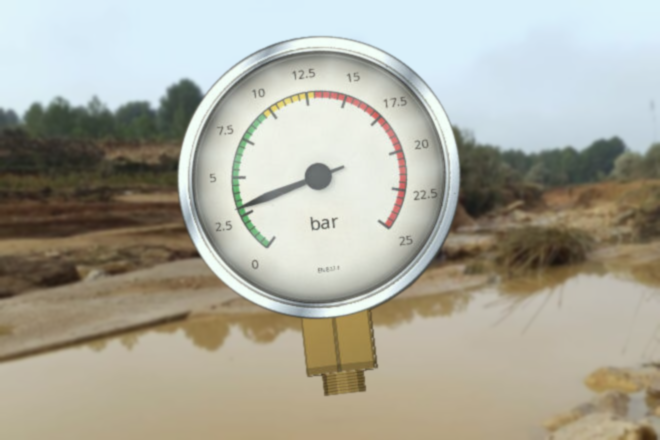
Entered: 3; bar
